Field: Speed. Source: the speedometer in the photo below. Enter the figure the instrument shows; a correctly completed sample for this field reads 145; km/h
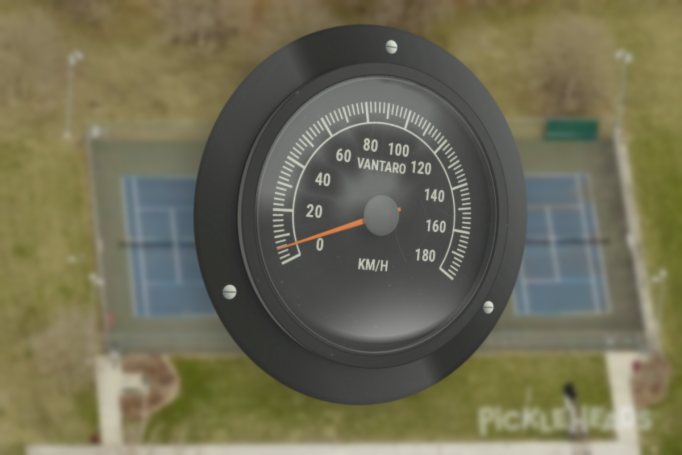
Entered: 6; km/h
